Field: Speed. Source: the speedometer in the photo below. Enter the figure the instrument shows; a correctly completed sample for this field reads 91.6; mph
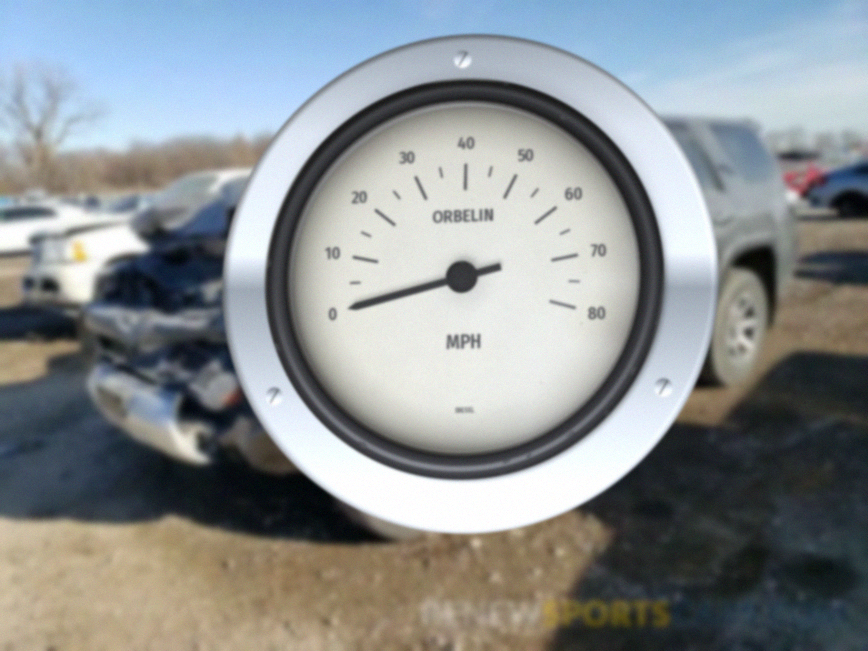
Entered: 0; mph
